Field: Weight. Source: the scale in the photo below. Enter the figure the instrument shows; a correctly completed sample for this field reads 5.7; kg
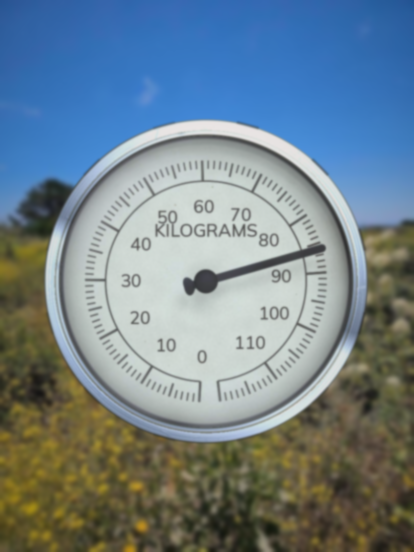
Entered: 86; kg
